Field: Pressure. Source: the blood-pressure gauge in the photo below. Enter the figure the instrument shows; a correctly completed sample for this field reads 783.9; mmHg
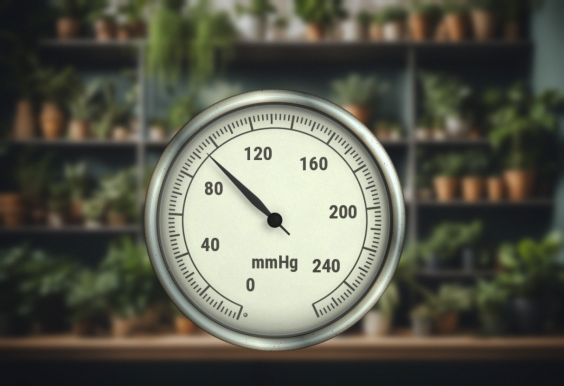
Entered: 94; mmHg
